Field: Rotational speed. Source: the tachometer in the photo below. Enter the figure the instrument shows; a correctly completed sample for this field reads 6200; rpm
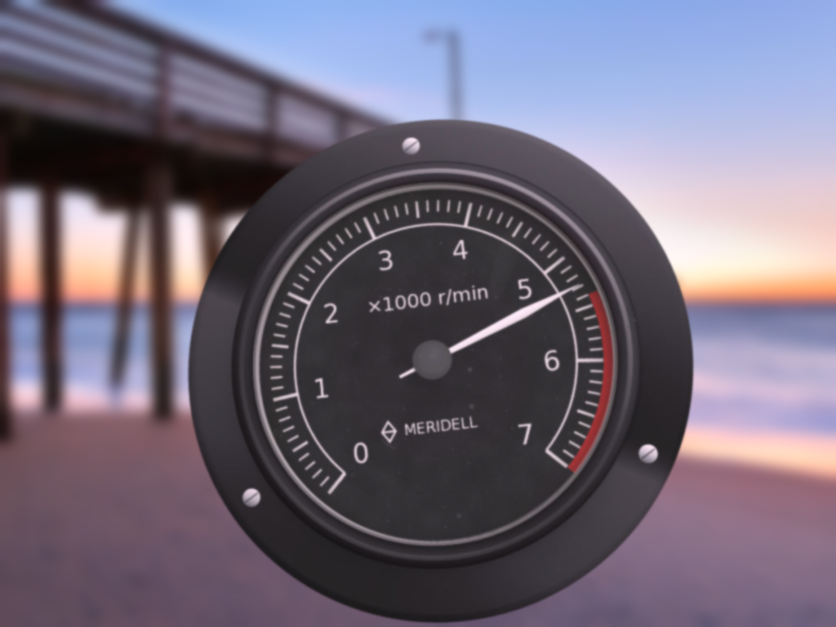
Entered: 5300; rpm
